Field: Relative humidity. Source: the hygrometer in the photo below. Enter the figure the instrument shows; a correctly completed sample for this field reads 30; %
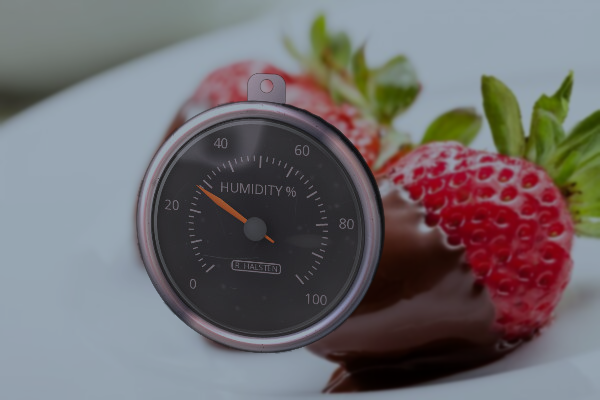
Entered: 28; %
